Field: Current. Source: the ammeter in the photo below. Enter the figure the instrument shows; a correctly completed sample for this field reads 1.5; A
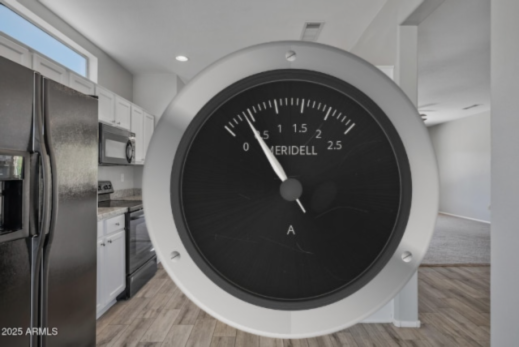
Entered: 0.4; A
